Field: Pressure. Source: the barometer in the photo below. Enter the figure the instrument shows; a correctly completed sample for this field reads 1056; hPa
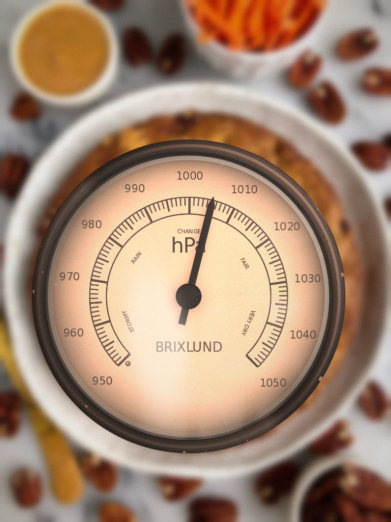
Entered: 1005; hPa
